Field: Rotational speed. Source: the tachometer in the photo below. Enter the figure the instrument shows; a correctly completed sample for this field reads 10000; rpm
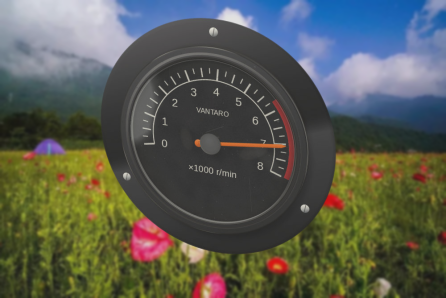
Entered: 7000; rpm
